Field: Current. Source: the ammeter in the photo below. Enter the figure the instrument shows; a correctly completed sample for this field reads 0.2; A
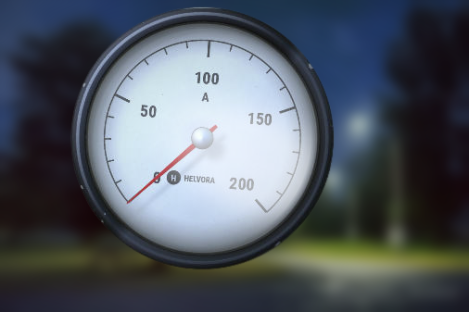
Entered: 0; A
